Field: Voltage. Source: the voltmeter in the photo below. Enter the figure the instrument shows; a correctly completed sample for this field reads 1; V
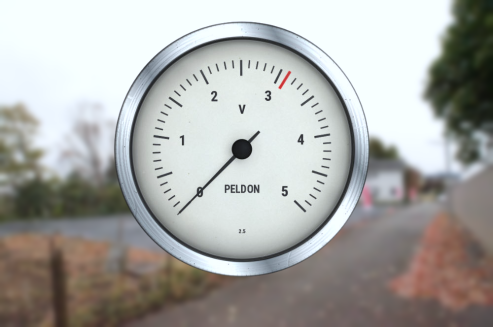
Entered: 0; V
